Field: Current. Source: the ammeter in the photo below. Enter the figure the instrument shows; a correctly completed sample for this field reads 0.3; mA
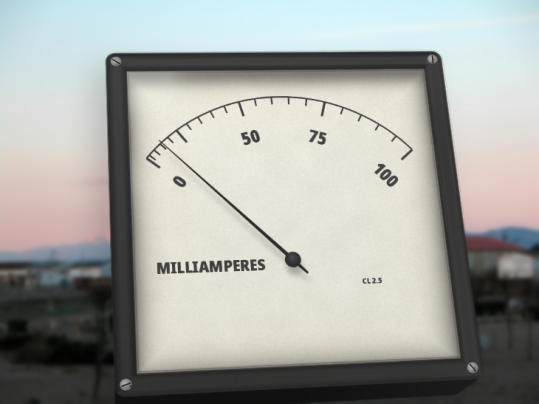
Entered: 15; mA
